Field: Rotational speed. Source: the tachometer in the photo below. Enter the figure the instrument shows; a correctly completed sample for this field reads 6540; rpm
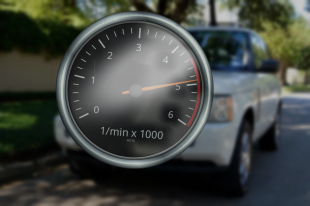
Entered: 4900; rpm
